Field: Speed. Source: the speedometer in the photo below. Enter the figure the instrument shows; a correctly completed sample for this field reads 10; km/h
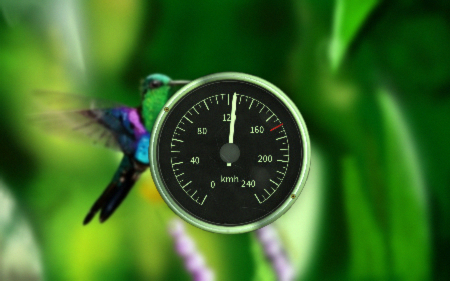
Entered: 125; km/h
